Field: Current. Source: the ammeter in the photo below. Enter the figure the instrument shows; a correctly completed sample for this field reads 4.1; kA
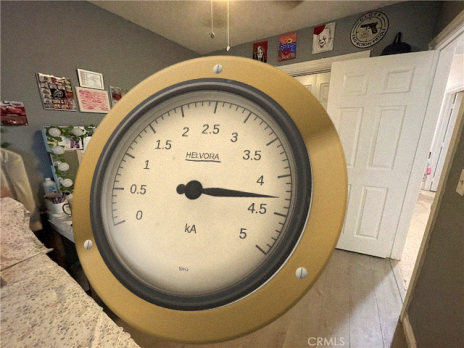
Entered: 4.3; kA
